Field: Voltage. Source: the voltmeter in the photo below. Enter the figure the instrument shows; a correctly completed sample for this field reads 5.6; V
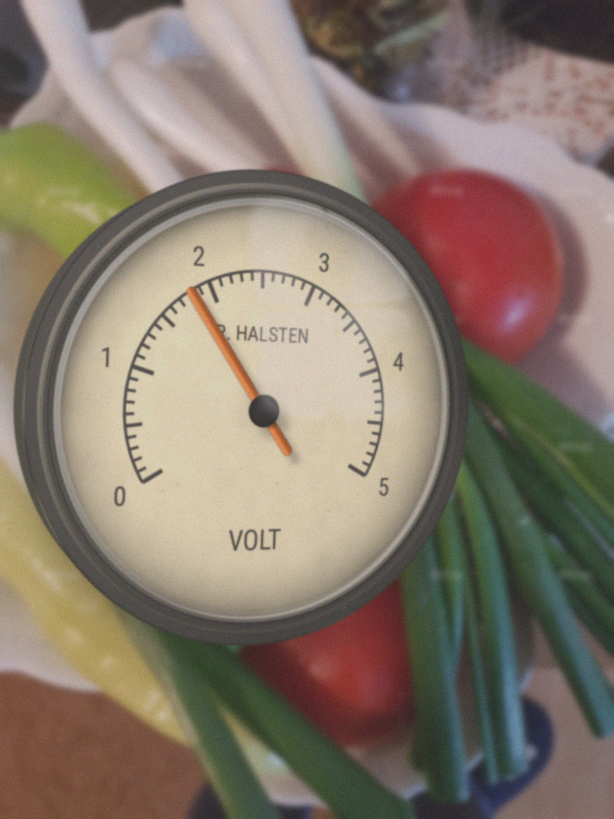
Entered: 1.8; V
